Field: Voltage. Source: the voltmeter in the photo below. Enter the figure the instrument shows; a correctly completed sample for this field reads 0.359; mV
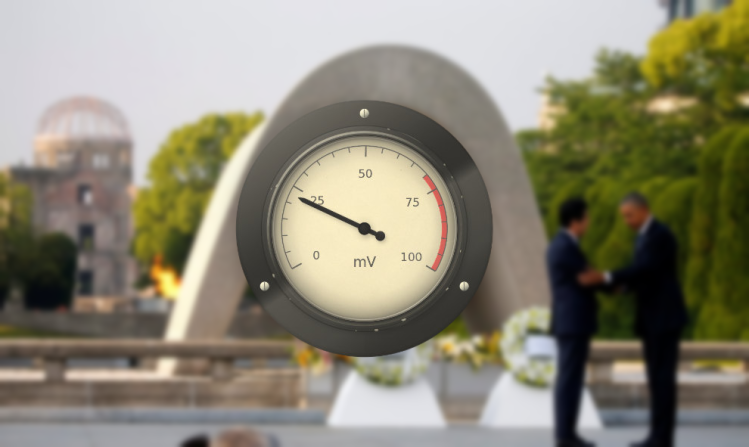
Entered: 22.5; mV
